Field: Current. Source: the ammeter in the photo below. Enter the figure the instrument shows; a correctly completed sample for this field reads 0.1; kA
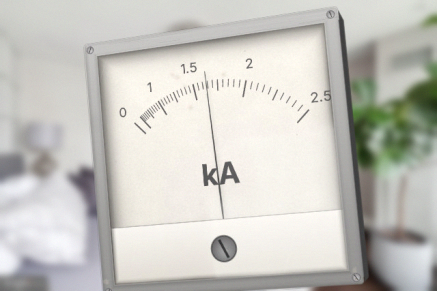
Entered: 1.65; kA
